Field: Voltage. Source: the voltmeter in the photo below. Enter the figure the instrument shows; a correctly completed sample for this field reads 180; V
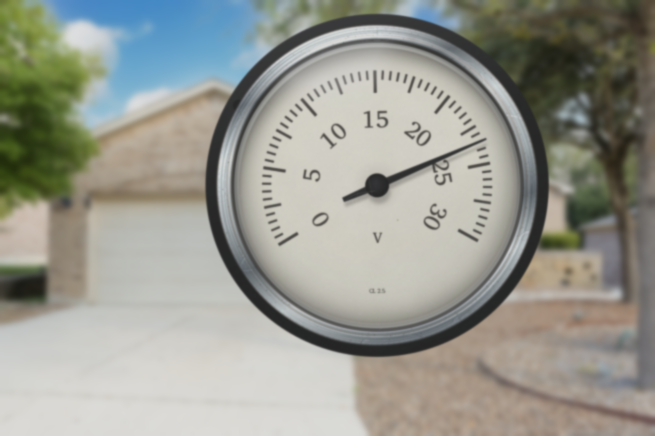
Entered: 23.5; V
